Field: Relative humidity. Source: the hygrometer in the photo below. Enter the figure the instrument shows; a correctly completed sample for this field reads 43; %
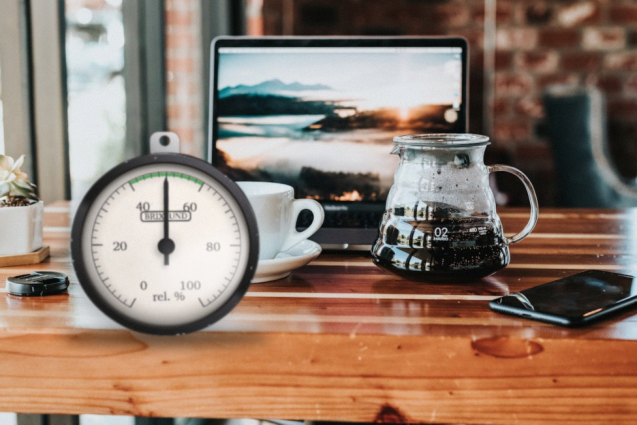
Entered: 50; %
